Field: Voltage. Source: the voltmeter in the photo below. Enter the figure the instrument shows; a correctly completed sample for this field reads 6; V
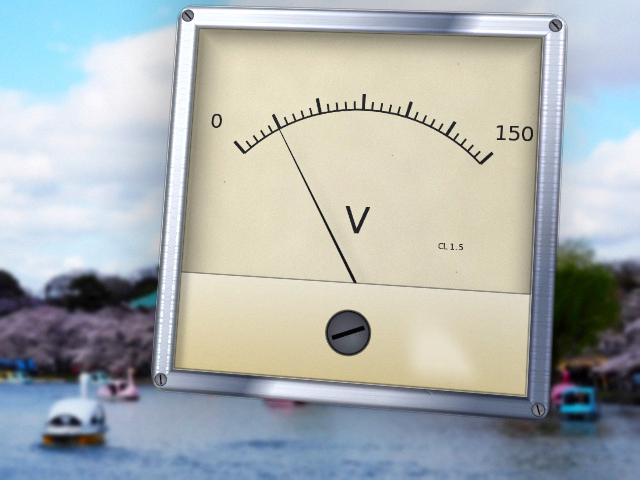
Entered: 25; V
